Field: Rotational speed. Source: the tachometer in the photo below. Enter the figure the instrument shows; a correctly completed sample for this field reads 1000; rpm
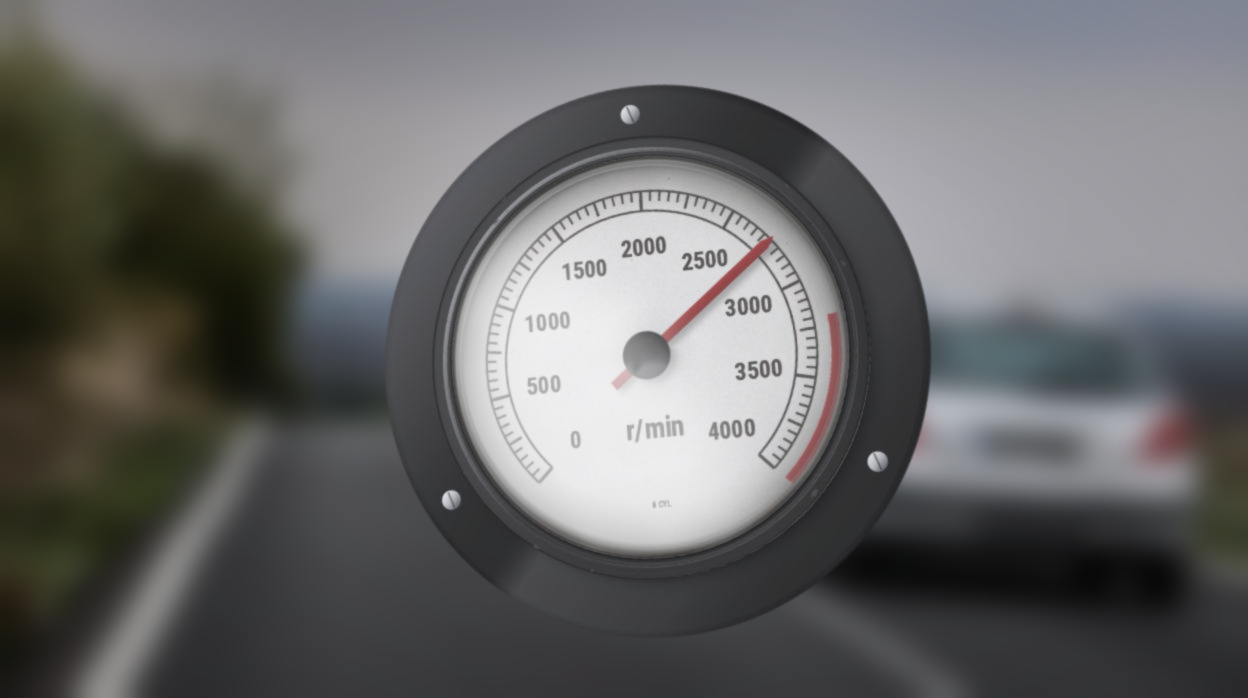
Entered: 2750; rpm
